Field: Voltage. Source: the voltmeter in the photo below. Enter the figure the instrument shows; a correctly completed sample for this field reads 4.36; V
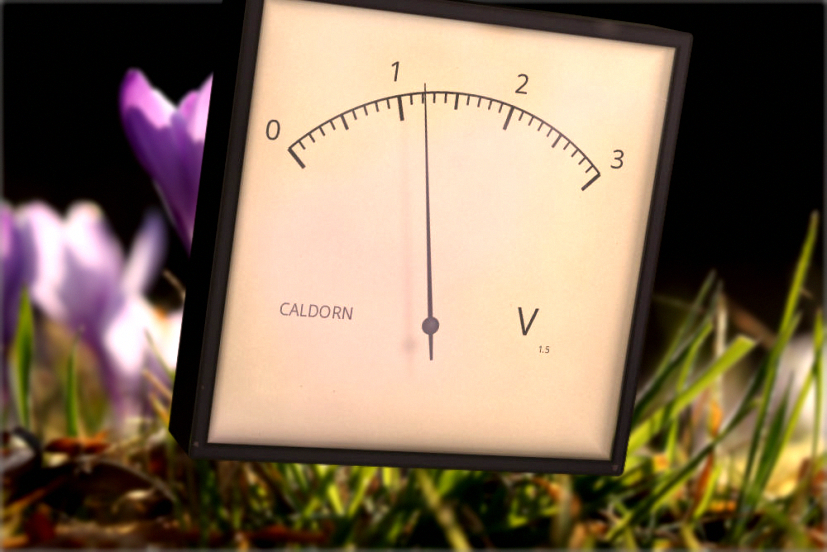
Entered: 1.2; V
